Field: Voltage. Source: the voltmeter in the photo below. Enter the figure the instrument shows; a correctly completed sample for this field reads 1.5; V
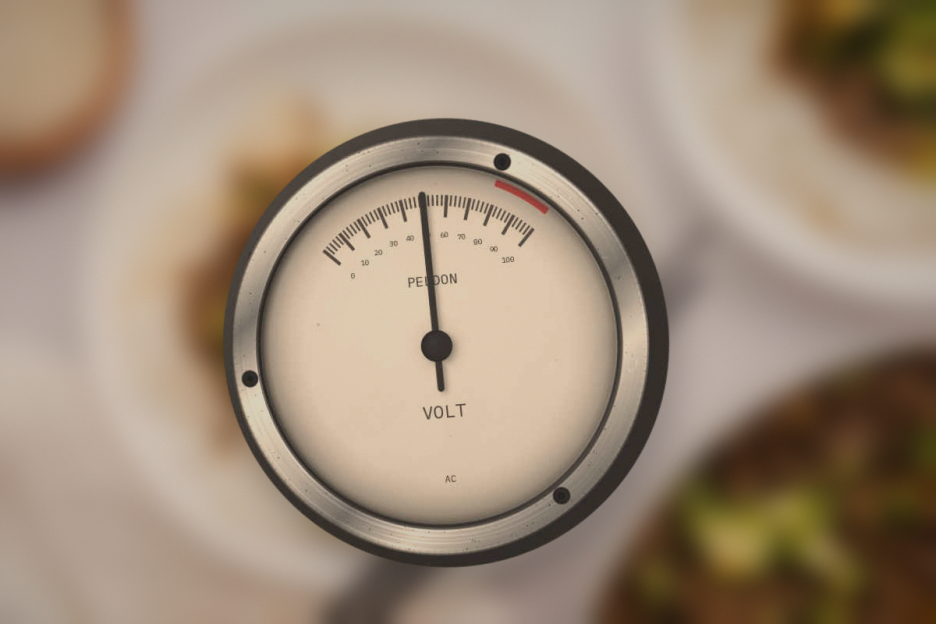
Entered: 50; V
